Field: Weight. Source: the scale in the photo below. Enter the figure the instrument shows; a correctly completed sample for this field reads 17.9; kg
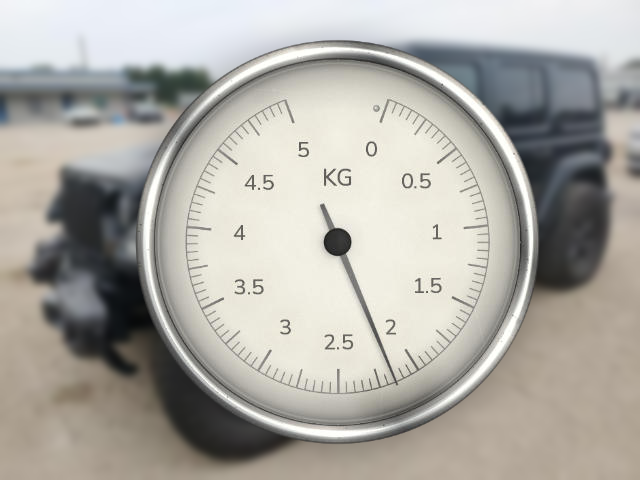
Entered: 2.15; kg
